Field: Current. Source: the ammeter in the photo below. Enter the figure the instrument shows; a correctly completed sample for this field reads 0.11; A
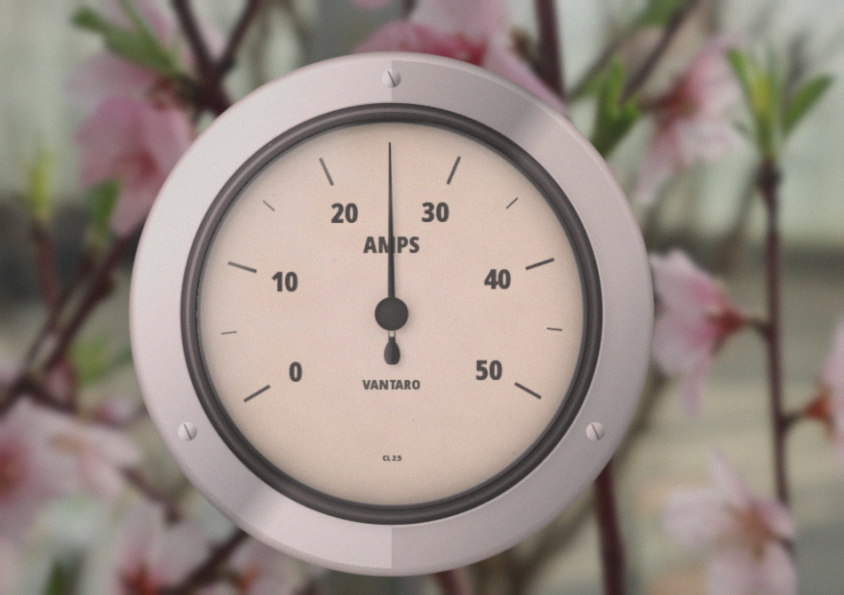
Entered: 25; A
